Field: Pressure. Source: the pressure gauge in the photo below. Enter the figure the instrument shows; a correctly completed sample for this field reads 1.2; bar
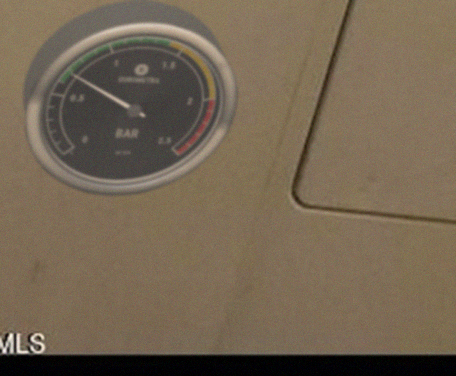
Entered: 0.7; bar
